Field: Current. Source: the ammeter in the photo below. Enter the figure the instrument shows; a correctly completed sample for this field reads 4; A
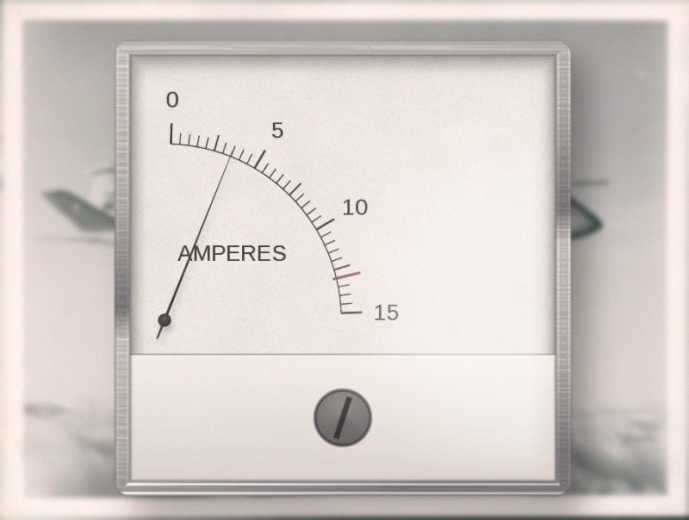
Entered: 3.5; A
